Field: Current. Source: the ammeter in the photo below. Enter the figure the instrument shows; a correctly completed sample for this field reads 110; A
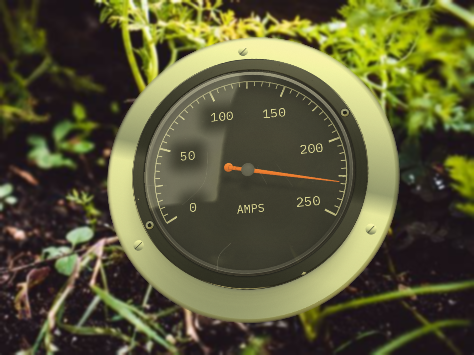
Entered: 230; A
